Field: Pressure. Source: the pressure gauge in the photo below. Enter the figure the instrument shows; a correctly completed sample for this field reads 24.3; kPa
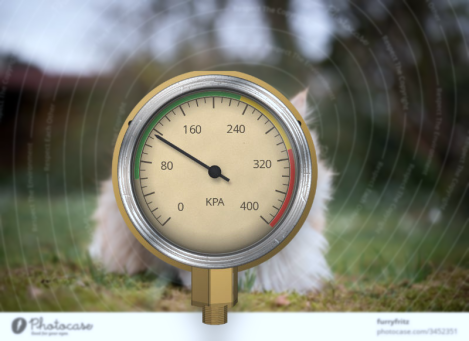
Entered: 115; kPa
